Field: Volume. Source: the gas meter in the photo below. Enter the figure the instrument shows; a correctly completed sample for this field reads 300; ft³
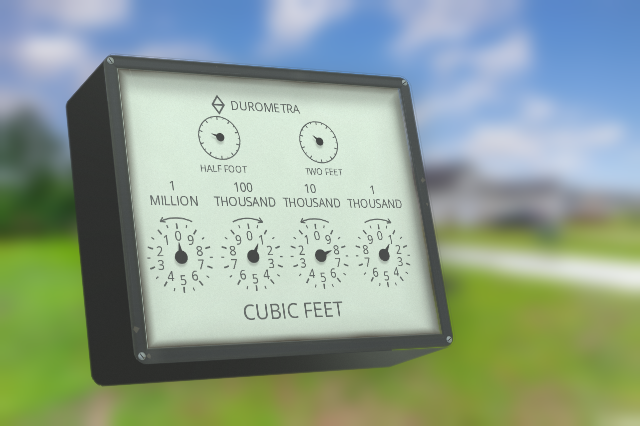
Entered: 8100; ft³
